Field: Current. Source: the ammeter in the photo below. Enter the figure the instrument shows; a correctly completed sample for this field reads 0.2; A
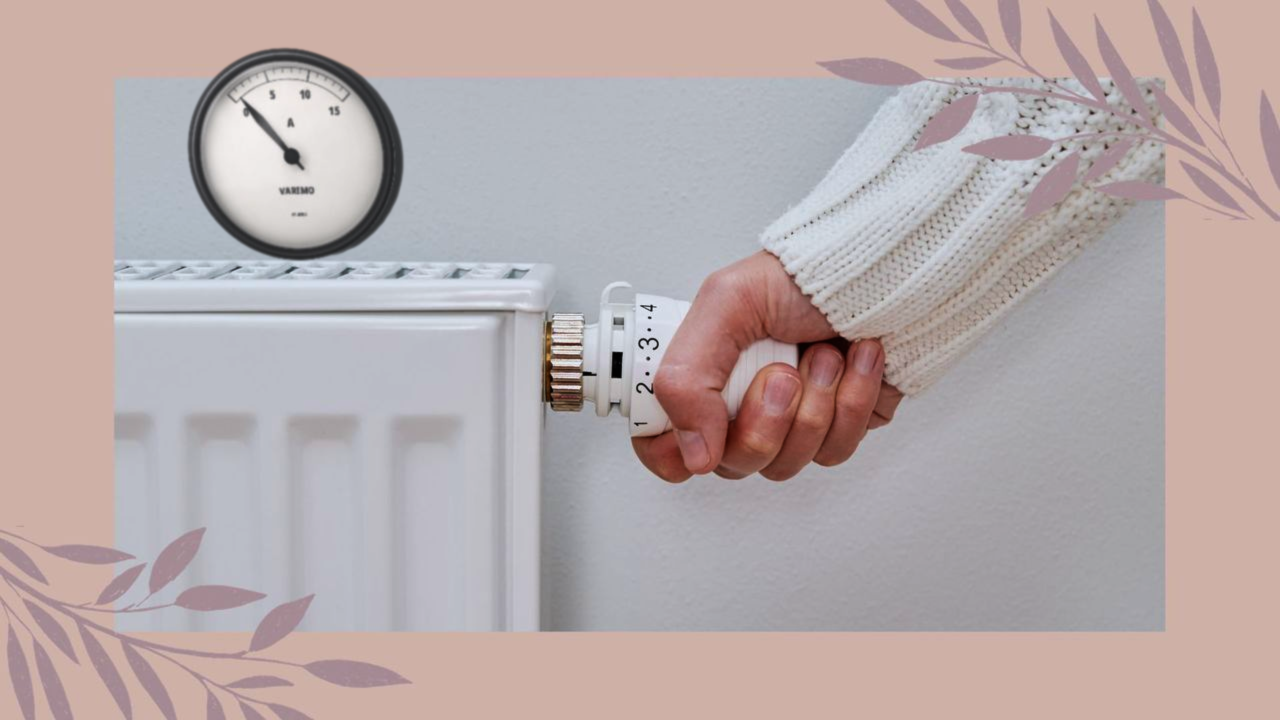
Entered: 1; A
